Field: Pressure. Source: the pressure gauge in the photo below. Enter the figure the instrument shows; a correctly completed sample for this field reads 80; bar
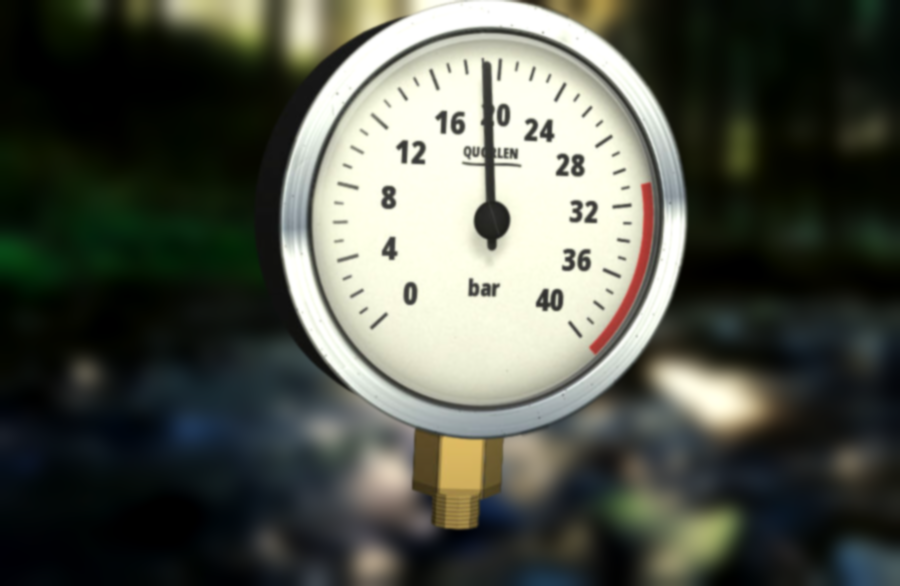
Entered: 19; bar
